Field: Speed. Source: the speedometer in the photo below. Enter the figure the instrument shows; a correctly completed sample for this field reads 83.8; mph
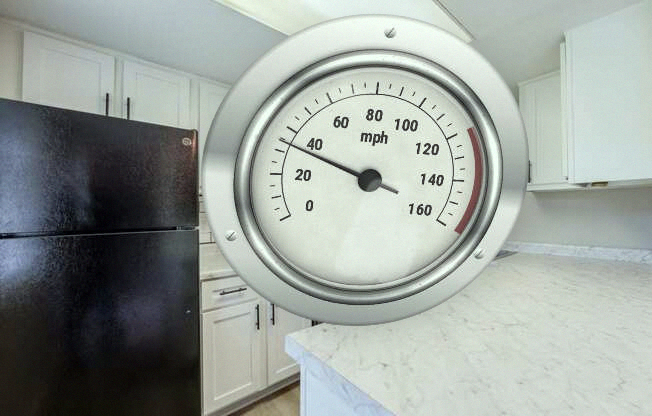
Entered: 35; mph
